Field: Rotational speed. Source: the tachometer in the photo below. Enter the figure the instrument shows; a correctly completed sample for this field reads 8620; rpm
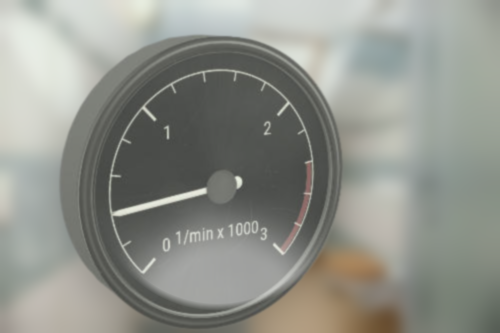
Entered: 400; rpm
